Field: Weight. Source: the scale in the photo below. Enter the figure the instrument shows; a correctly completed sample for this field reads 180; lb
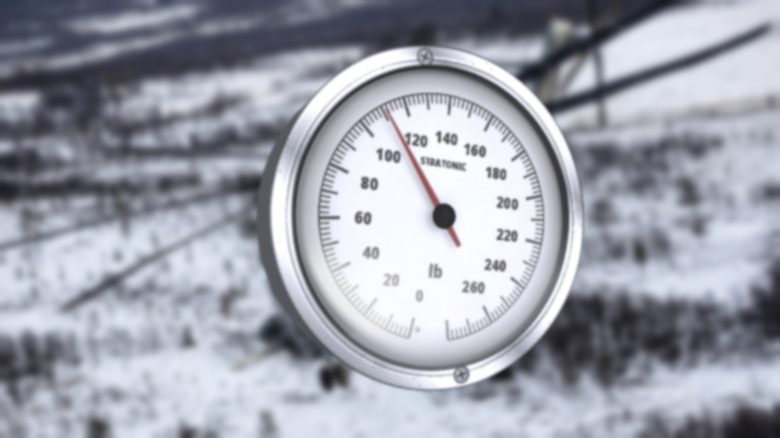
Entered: 110; lb
